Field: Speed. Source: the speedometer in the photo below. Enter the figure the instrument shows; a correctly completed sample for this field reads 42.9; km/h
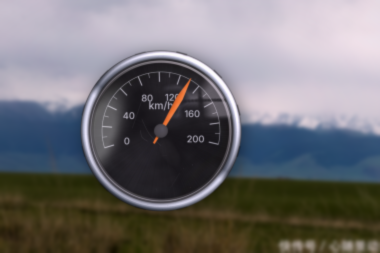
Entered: 130; km/h
